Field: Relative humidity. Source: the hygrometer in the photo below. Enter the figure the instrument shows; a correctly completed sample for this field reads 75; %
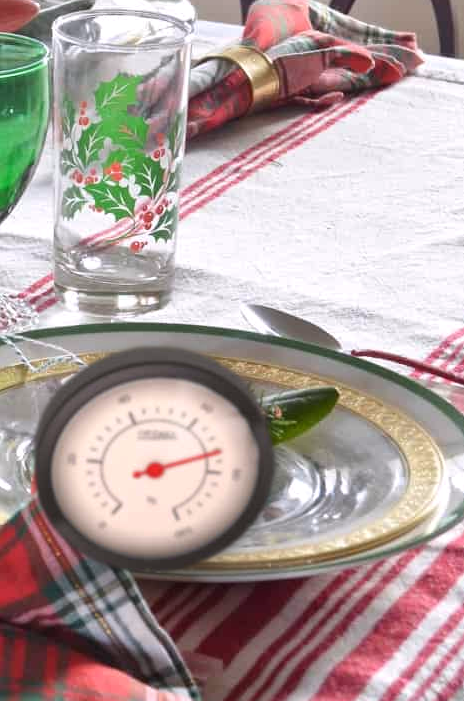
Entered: 72; %
